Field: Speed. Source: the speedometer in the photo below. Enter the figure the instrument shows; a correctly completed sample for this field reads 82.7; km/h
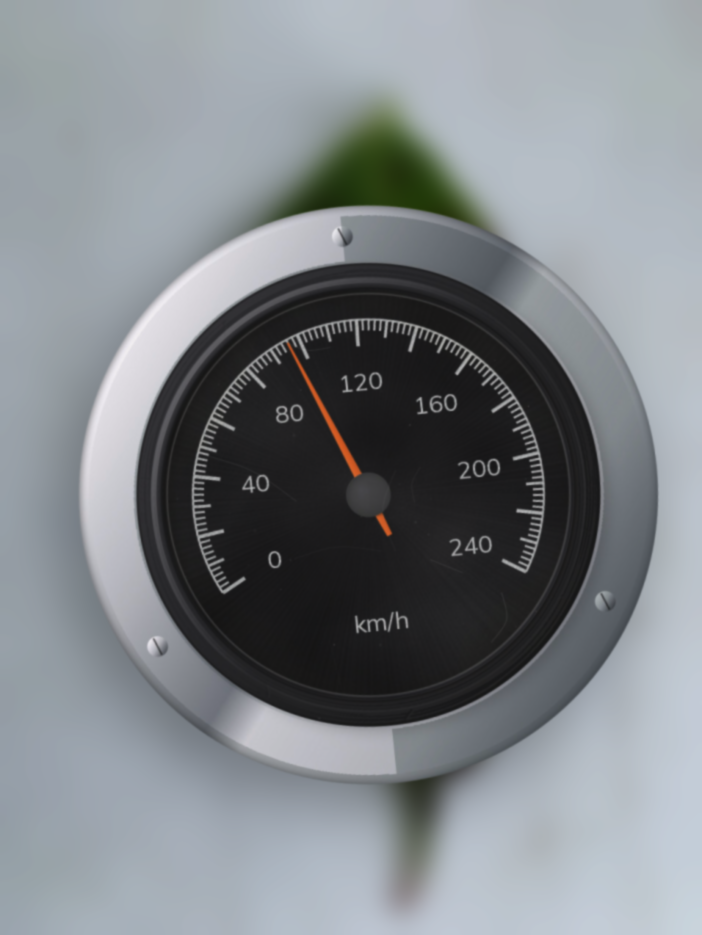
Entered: 96; km/h
